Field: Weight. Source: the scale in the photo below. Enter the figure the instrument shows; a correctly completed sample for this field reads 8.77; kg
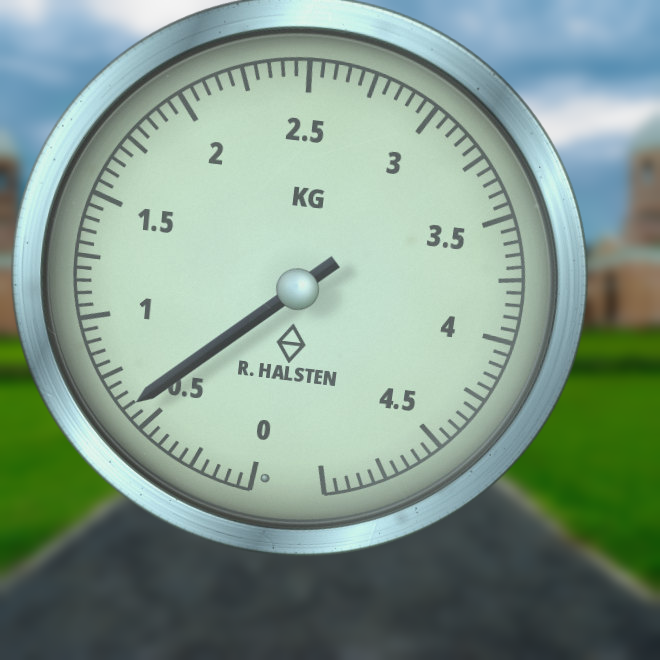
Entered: 0.6; kg
